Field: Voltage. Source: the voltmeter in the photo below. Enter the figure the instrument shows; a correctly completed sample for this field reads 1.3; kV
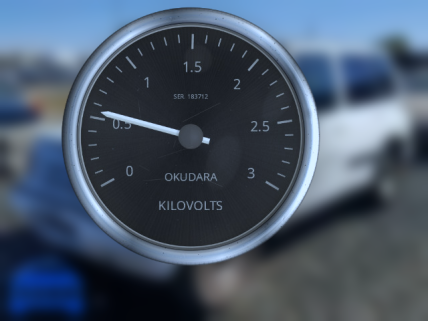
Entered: 0.55; kV
